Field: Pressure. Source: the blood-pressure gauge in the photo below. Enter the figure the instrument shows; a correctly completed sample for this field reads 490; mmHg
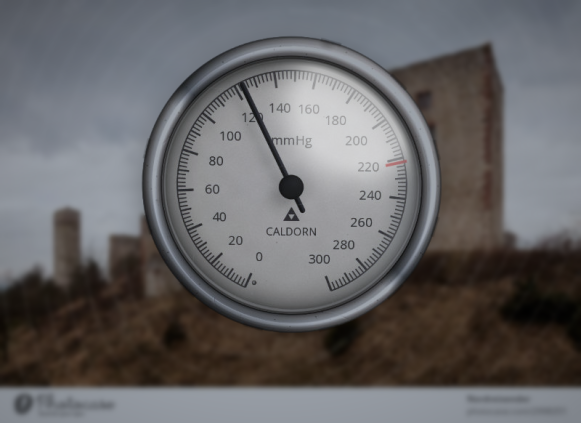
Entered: 124; mmHg
